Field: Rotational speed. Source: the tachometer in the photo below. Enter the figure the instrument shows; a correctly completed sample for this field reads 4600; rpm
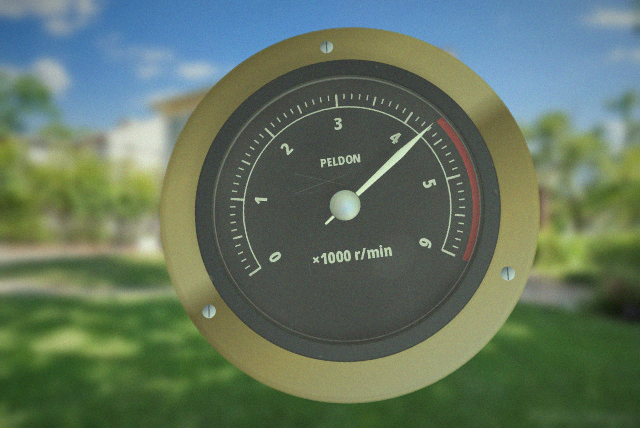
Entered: 4300; rpm
